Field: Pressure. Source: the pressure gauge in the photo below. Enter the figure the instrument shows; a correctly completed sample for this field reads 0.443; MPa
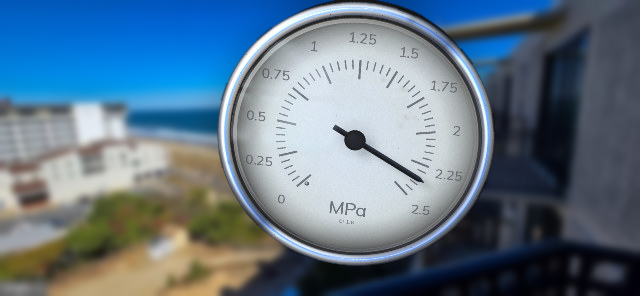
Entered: 2.35; MPa
